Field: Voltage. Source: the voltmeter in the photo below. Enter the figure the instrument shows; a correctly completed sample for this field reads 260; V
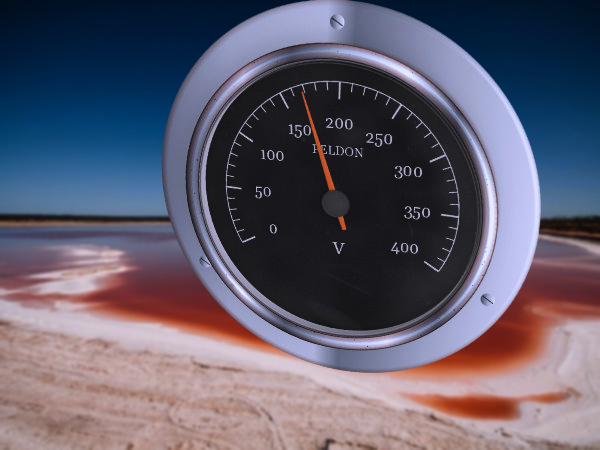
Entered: 170; V
